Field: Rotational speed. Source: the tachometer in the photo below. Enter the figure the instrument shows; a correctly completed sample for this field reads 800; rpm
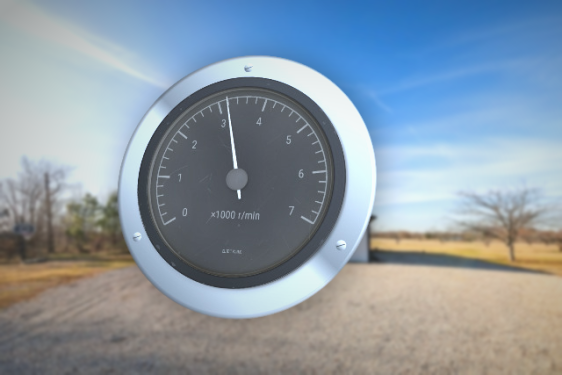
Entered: 3200; rpm
